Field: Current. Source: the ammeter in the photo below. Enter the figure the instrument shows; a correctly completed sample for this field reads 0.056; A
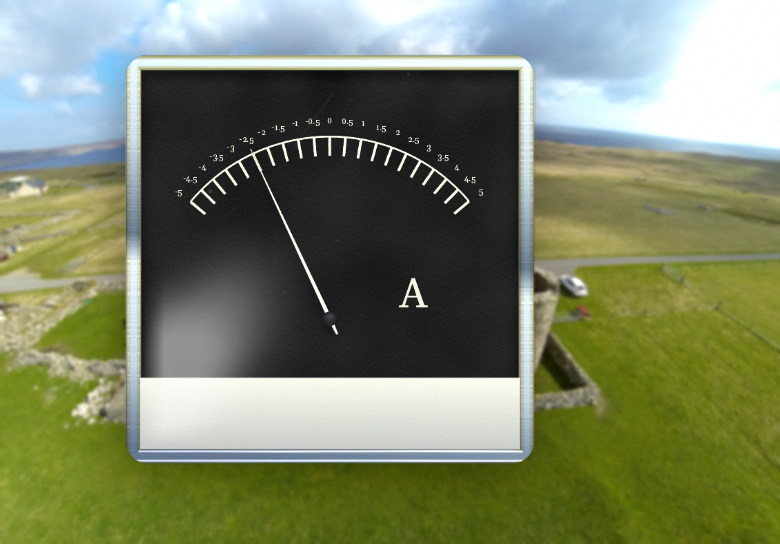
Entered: -2.5; A
